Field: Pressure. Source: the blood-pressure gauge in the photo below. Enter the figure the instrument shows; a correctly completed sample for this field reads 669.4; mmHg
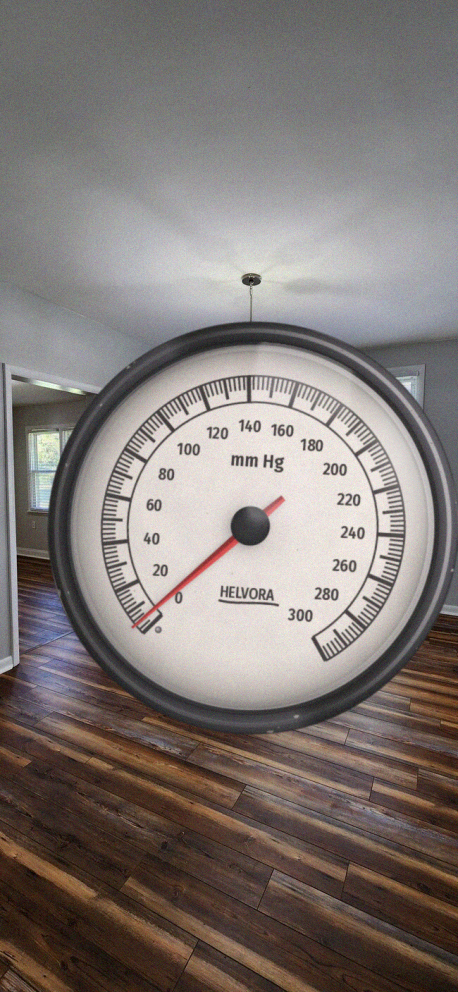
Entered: 4; mmHg
